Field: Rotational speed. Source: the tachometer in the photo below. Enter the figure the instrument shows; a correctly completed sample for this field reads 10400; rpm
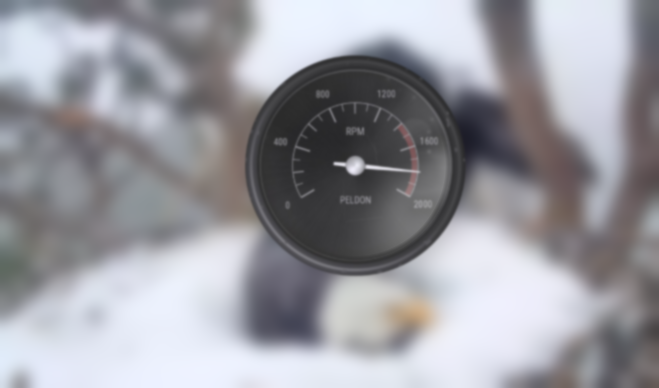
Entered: 1800; rpm
